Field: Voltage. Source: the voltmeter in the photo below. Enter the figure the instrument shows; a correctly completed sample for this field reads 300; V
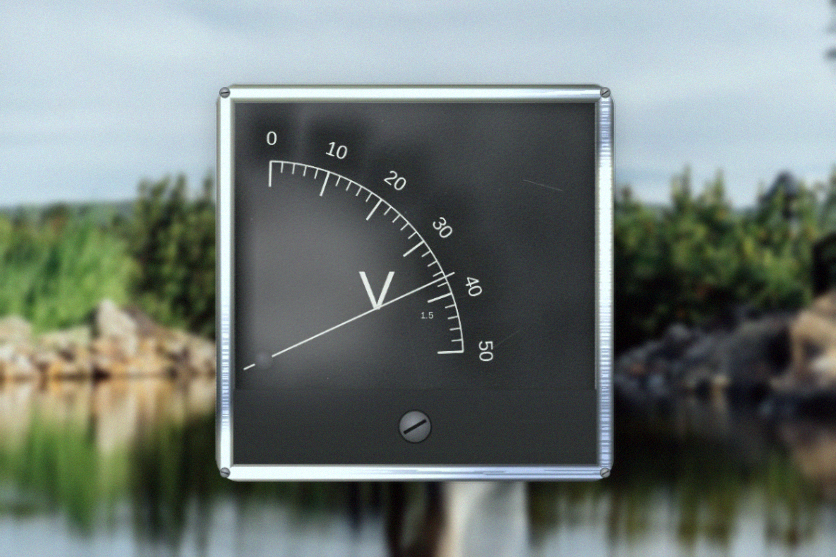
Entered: 37; V
